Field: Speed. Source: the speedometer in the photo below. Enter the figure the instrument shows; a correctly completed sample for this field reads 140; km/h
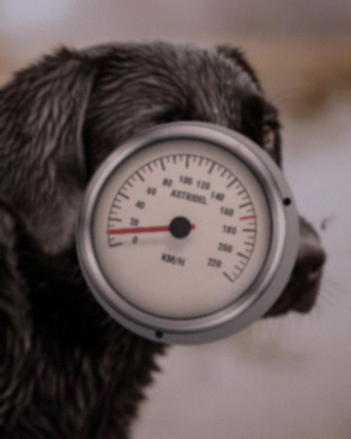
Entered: 10; km/h
